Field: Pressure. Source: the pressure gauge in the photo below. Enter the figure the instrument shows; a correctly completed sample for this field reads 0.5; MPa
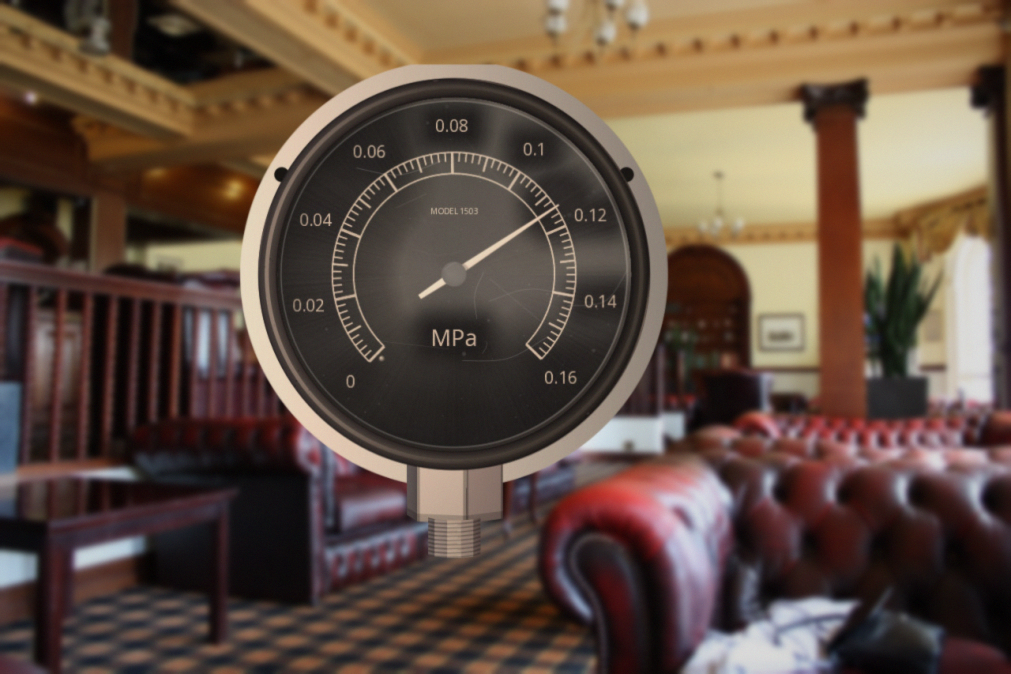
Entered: 0.114; MPa
